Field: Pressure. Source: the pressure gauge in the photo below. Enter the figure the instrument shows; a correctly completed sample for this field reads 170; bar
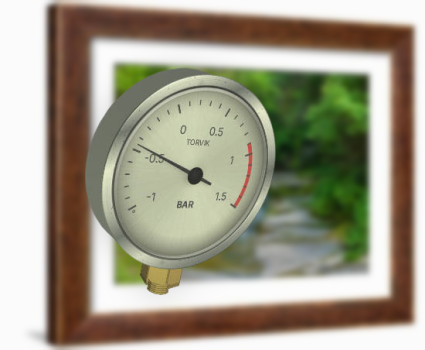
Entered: -0.45; bar
